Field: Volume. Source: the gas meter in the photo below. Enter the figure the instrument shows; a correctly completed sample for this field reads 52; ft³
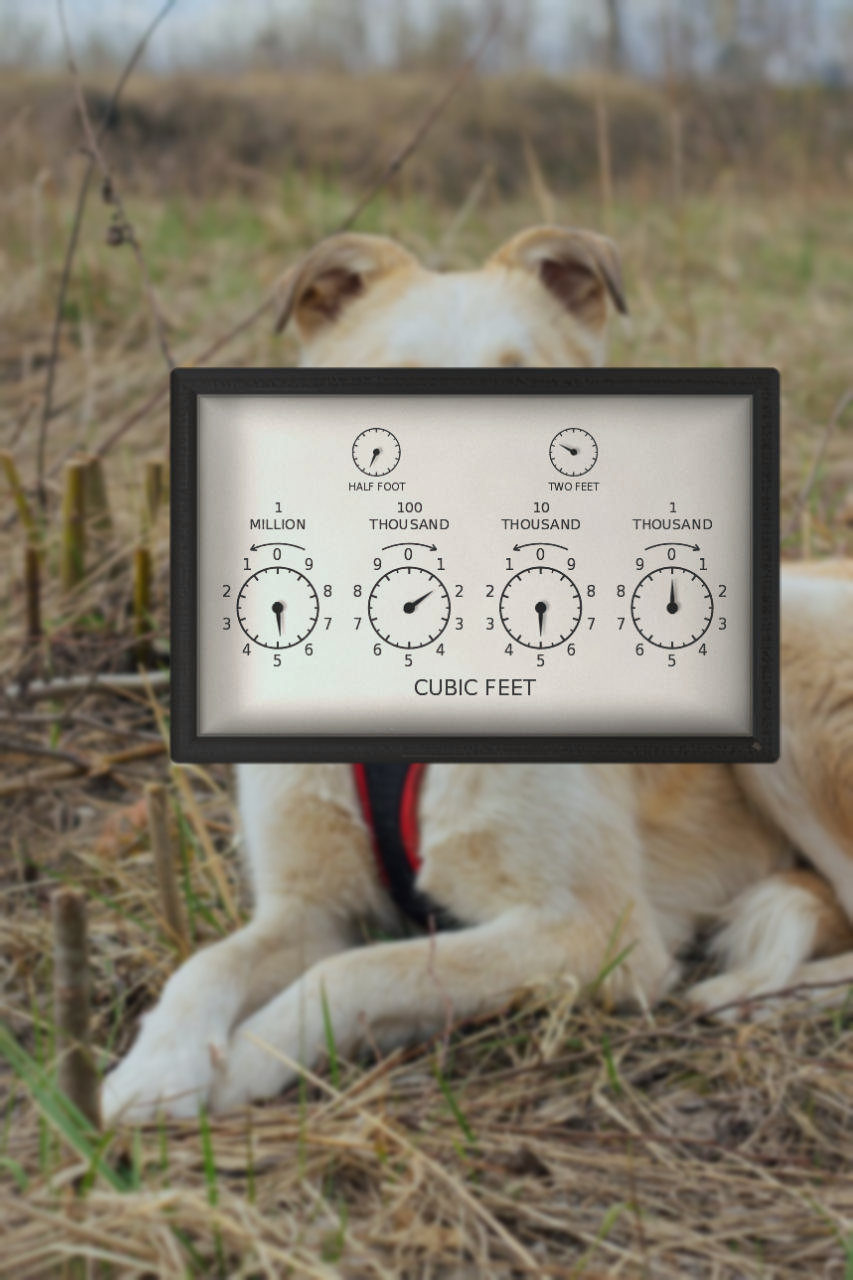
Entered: 515000; ft³
